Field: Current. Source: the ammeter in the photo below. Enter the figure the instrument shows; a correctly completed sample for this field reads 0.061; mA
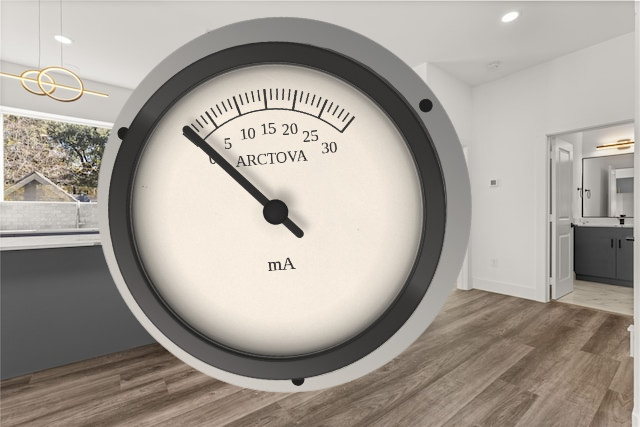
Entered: 1; mA
